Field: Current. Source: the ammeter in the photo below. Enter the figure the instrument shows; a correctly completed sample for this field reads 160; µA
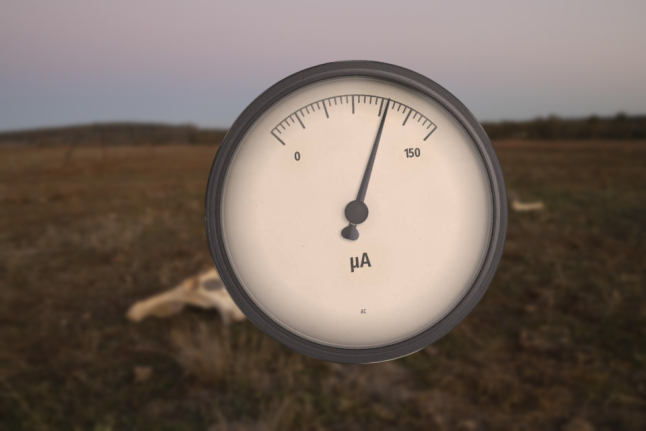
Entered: 105; µA
